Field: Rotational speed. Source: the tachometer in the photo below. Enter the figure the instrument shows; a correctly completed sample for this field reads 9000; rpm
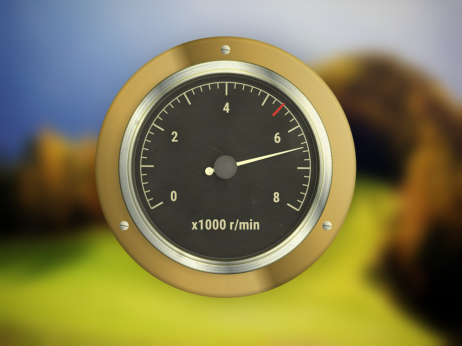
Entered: 6500; rpm
